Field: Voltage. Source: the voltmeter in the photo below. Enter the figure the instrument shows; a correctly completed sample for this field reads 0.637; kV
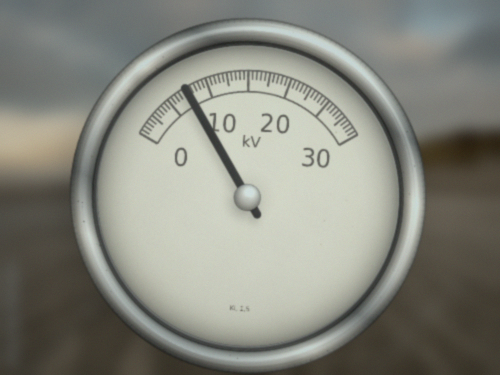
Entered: 7.5; kV
